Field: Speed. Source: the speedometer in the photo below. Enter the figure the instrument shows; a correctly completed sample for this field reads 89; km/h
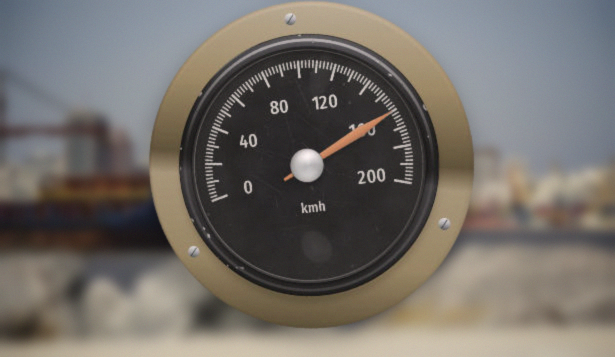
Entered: 160; km/h
